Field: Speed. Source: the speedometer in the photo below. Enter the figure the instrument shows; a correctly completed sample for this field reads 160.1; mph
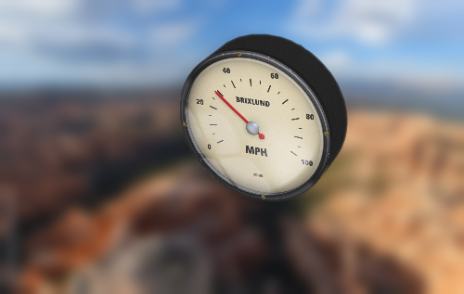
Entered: 30; mph
